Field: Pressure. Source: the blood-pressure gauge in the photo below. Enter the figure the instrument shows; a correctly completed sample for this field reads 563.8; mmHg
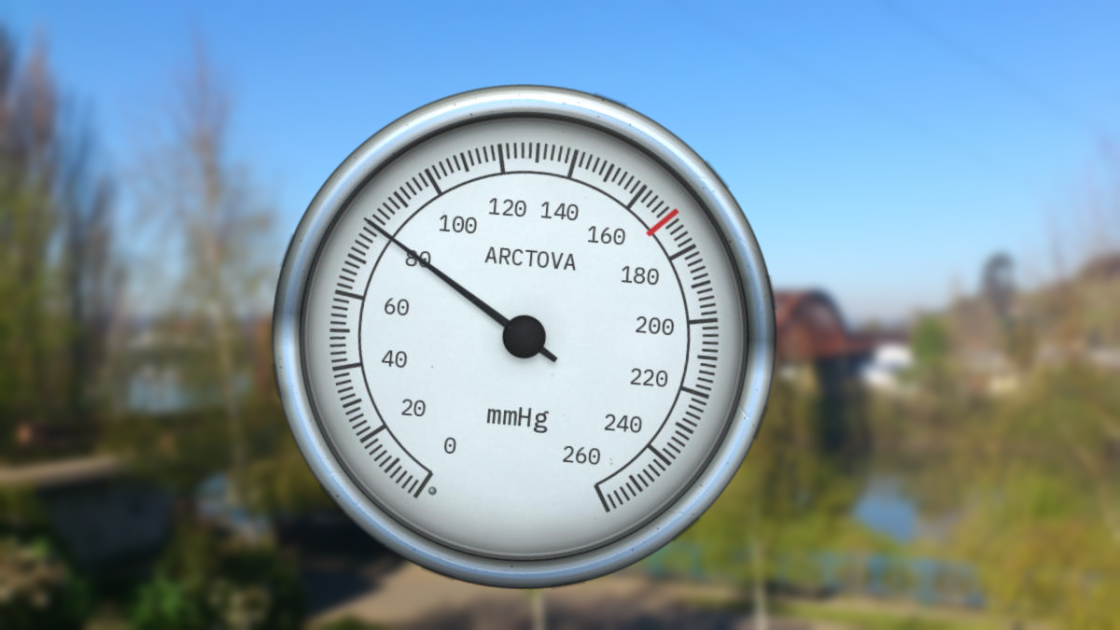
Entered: 80; mmHg
